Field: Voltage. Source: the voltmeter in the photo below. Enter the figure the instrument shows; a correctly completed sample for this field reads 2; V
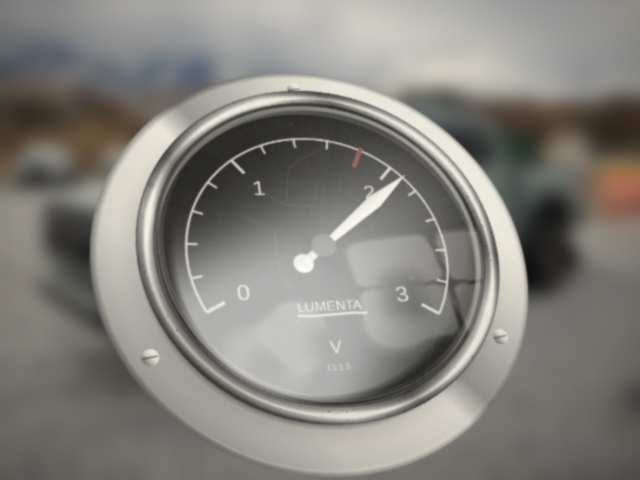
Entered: 2.1; V
